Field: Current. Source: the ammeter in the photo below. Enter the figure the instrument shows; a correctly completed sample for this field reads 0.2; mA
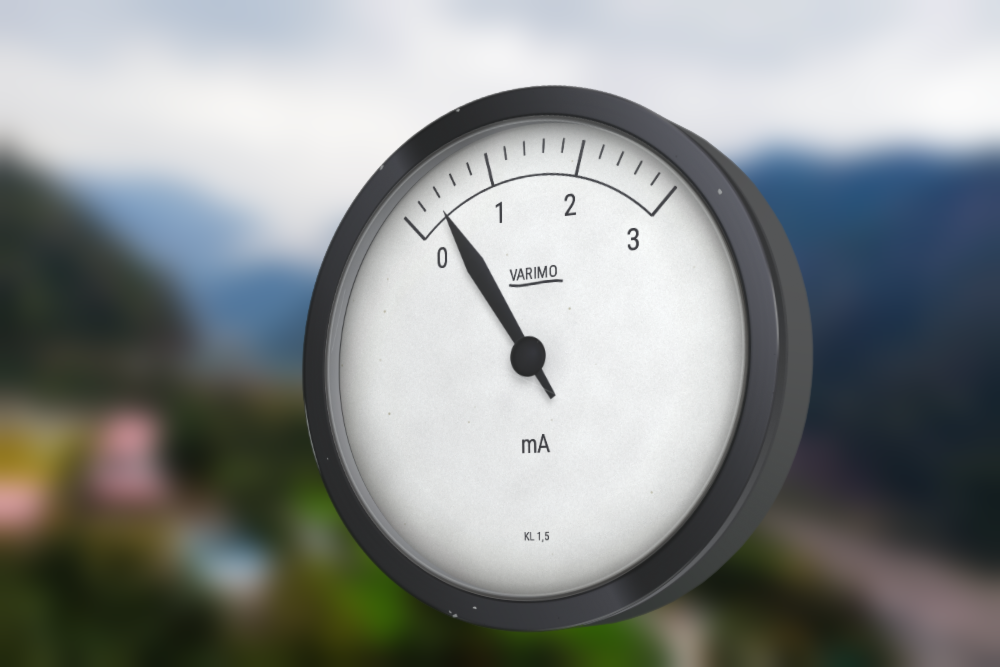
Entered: 0.4; mA
